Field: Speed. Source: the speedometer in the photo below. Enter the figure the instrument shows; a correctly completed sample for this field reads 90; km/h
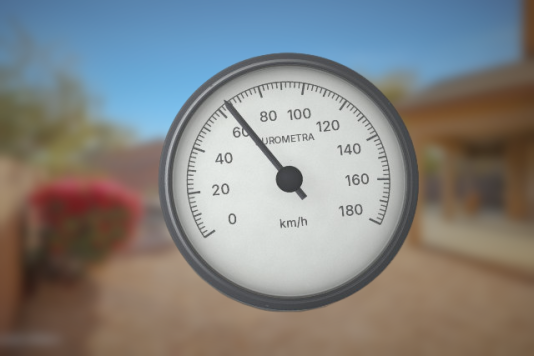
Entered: 64; km/h
